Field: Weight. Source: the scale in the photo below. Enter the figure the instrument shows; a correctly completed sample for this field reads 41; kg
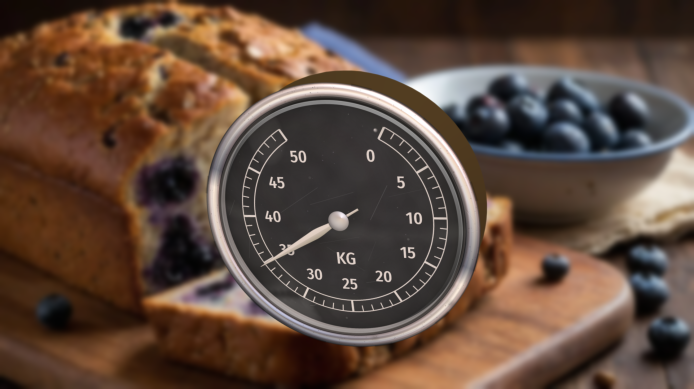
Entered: 35; kg
